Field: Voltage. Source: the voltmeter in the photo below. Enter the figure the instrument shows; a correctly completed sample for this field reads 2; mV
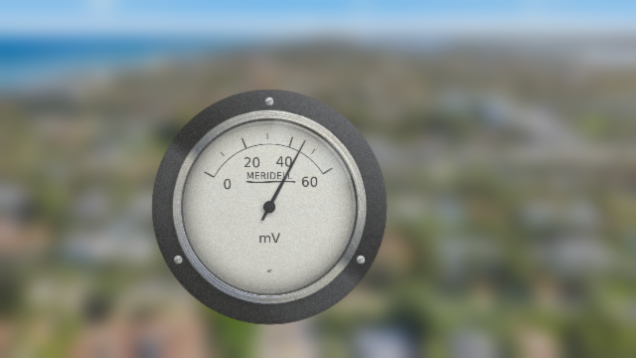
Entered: 45; mV
